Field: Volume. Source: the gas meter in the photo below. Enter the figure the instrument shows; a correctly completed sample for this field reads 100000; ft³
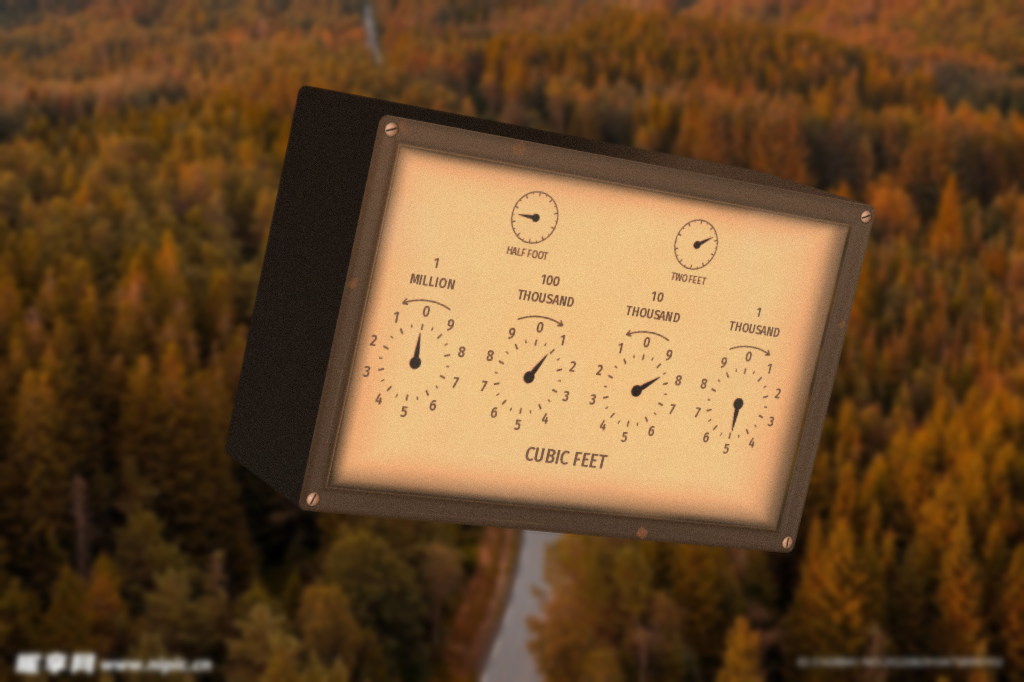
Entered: 8500; ft³
